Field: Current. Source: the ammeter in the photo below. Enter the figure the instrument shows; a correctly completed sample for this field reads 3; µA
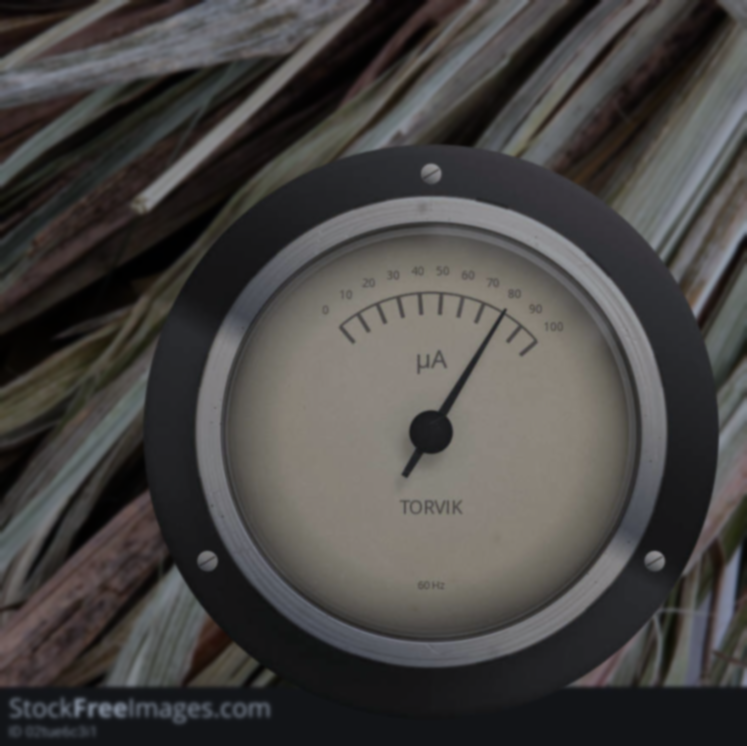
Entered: 80; µA
